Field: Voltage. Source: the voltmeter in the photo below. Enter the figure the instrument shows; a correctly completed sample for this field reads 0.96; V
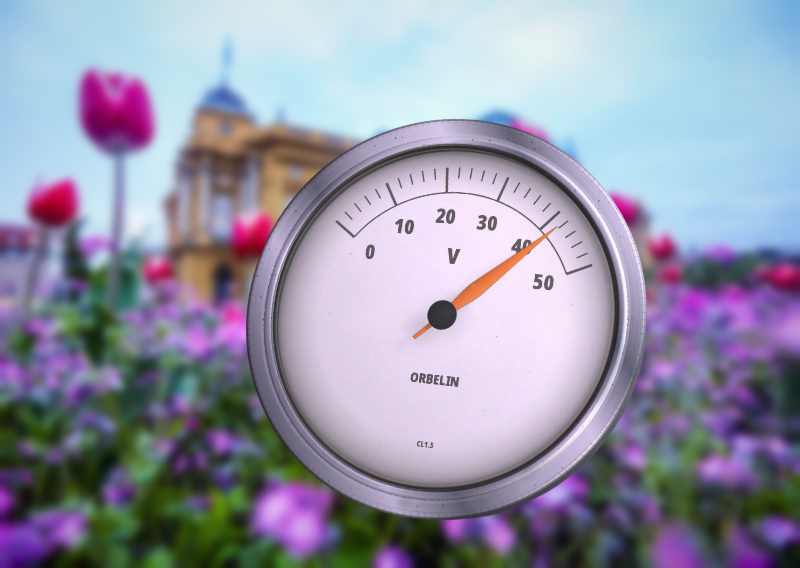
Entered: 42; V
